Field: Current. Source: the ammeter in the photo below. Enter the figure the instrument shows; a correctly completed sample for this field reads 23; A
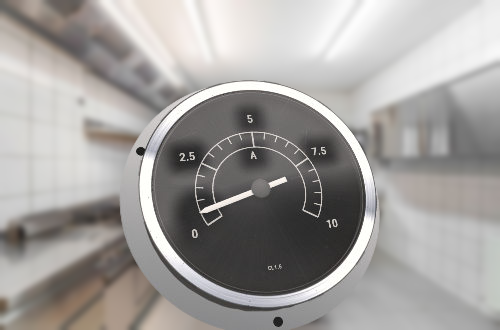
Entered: 0.5; A
